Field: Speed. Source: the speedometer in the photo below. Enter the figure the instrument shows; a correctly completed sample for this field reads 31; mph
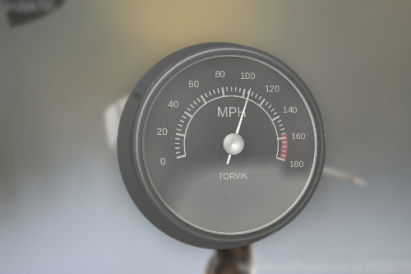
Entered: 104; mph
